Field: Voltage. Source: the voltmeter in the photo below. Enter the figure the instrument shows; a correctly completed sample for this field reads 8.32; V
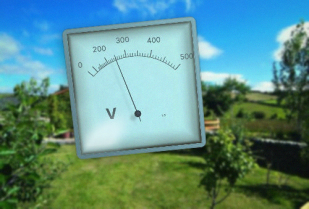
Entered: 250; V
